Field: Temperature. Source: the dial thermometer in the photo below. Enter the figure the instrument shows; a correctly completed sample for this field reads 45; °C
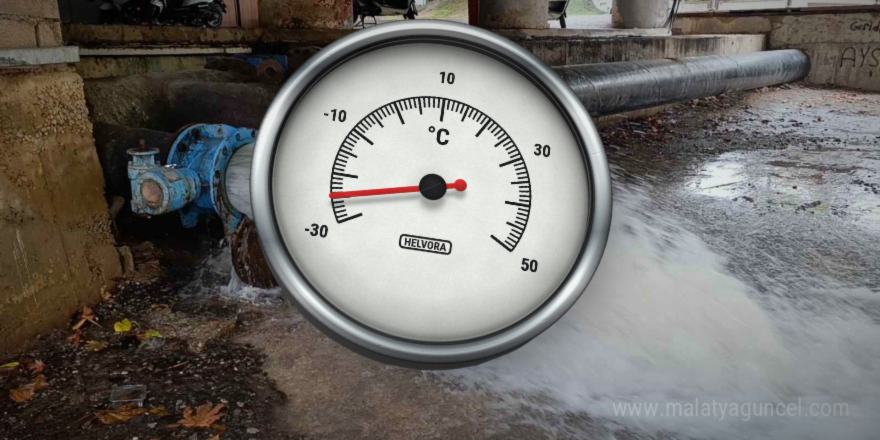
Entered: -25; °C
